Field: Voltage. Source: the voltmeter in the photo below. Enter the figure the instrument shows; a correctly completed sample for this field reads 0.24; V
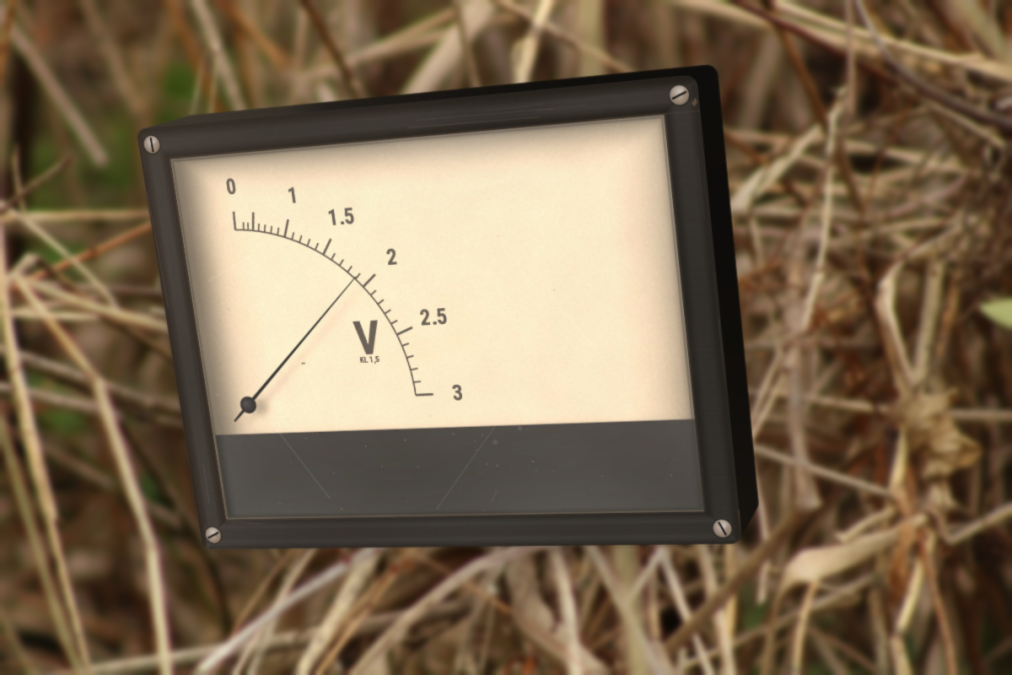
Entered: 1.9; V
